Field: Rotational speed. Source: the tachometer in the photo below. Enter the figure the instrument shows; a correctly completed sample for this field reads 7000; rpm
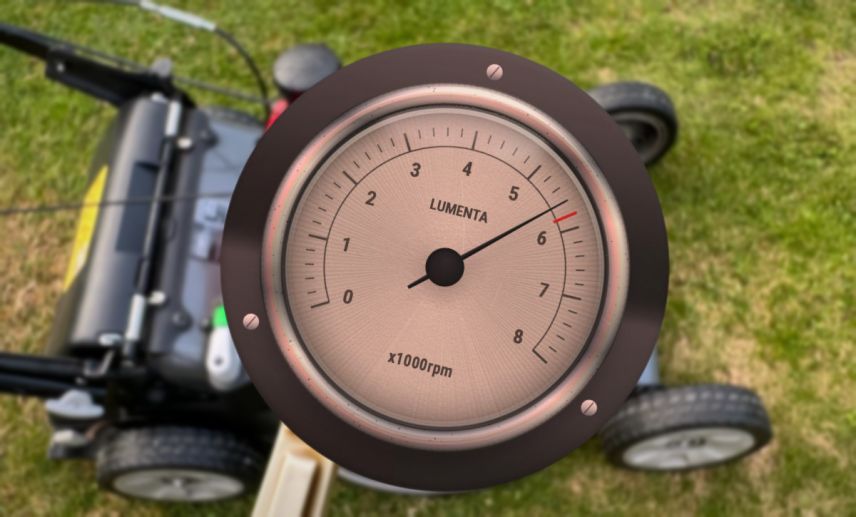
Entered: 5600; rpm
